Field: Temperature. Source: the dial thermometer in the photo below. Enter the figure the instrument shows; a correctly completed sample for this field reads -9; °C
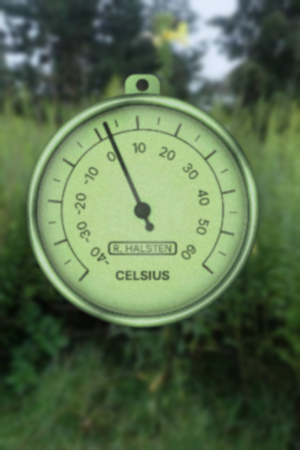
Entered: 2.5; °C
